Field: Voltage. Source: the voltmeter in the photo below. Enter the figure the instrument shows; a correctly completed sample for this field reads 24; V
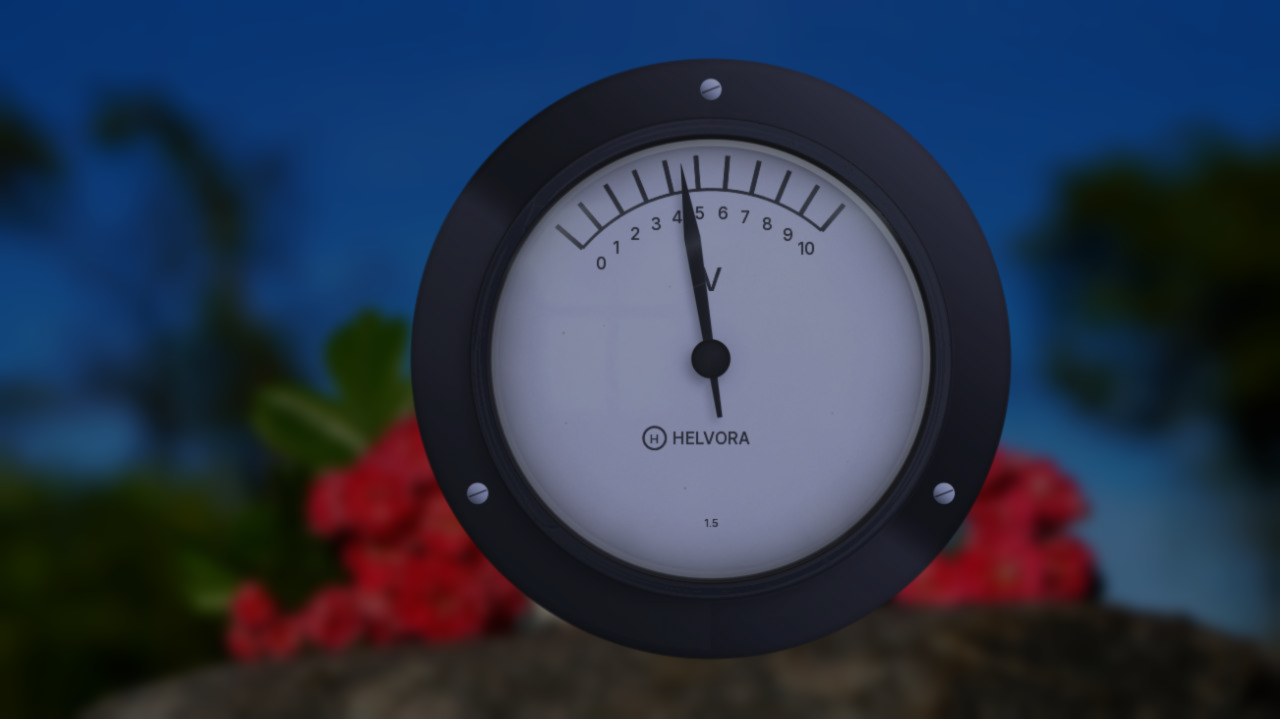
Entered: 4.5; V
